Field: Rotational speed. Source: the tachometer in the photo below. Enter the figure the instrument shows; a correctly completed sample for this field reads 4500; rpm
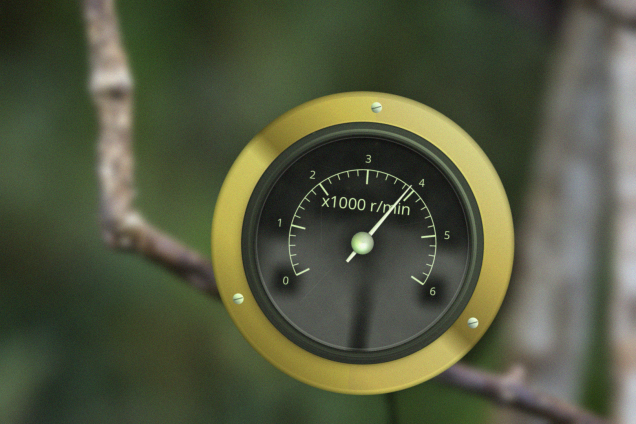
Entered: 3900; rpm
